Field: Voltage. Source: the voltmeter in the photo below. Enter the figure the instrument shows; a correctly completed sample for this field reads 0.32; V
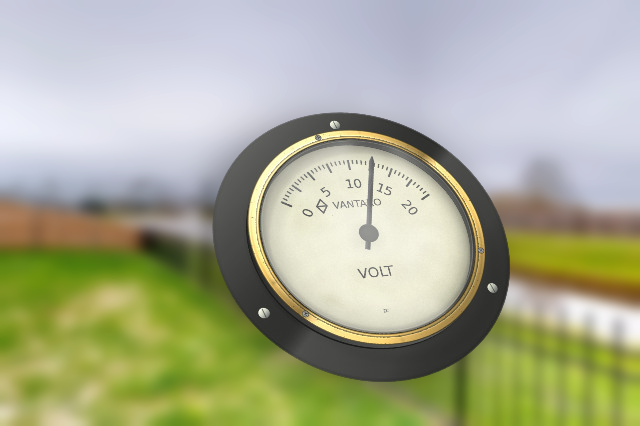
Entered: 12.5; V
